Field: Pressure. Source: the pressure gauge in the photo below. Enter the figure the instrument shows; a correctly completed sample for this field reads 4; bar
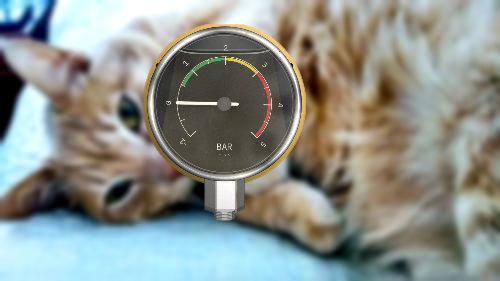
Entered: 0; bar
